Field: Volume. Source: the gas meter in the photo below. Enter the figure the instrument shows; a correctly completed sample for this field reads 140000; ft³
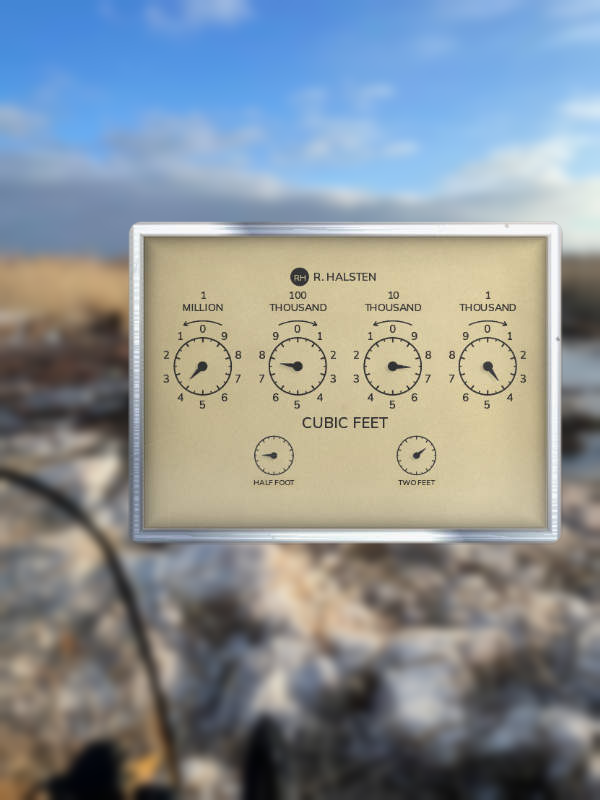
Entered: 377400; ft³
